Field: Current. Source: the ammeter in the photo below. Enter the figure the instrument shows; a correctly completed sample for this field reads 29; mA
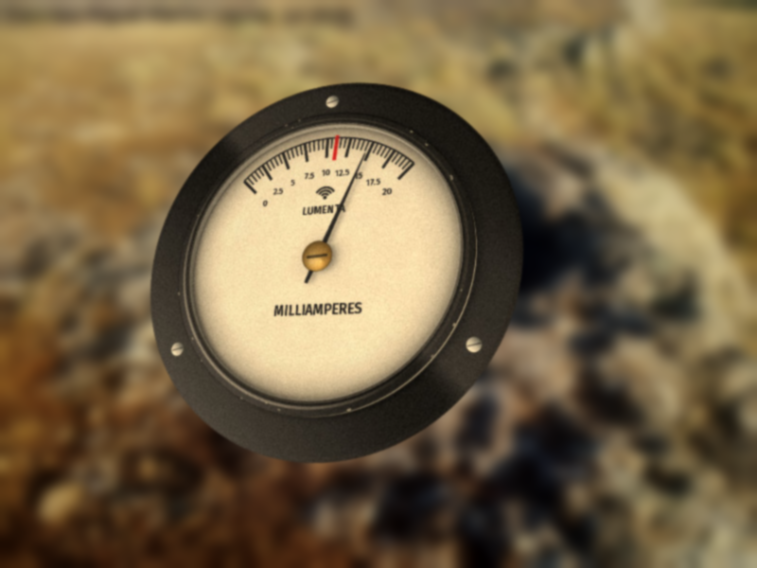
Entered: 15; mA
